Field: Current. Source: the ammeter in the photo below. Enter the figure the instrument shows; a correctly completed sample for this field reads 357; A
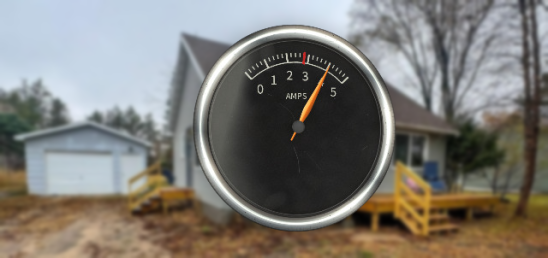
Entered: 4; A
